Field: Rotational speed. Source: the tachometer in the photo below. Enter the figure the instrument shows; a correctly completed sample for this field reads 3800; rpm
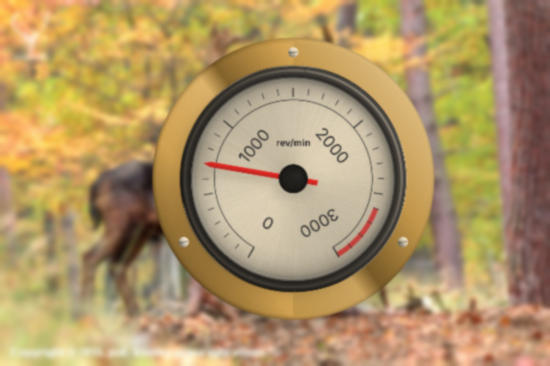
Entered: 700; rpm
